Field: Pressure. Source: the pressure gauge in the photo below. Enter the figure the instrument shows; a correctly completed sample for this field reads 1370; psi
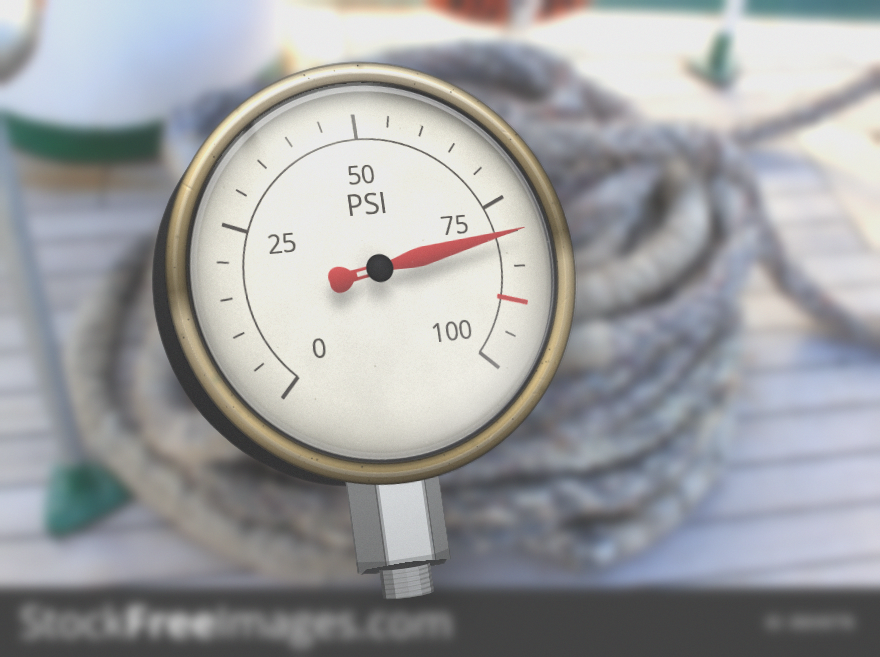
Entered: 80; psi
